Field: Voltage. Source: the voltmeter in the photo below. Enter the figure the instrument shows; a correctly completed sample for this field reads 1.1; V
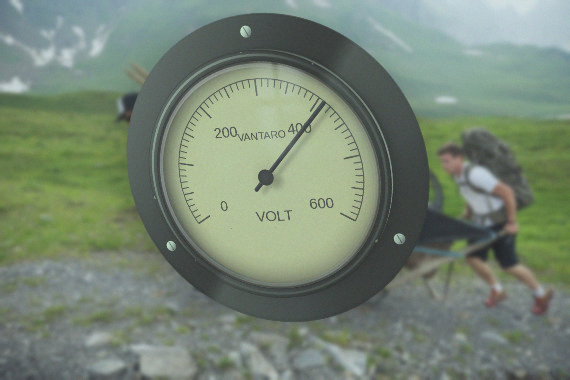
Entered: 410; V
